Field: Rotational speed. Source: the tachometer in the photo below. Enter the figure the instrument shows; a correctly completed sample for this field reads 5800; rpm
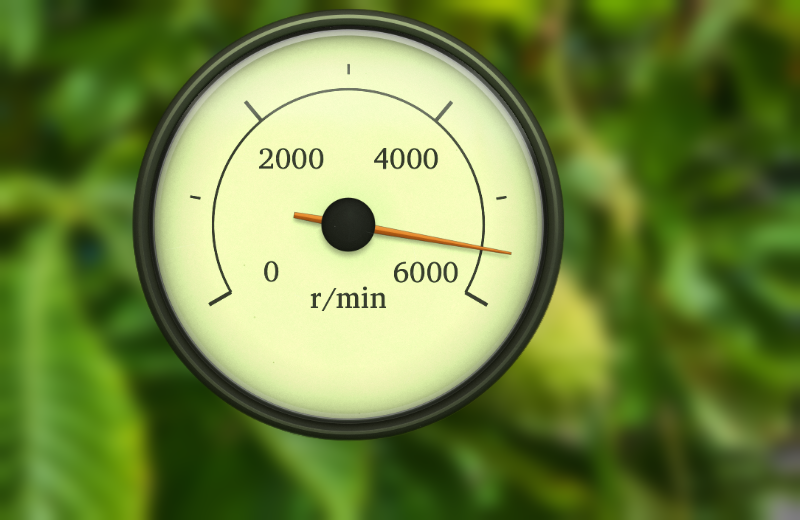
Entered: 5500; rpm
